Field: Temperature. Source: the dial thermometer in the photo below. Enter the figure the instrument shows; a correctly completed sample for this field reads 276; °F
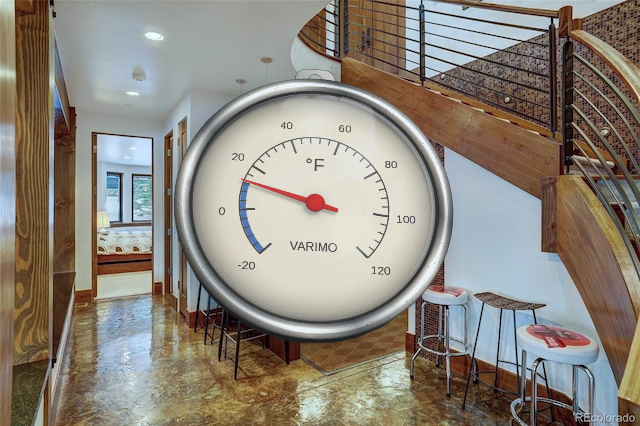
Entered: 12; °F
